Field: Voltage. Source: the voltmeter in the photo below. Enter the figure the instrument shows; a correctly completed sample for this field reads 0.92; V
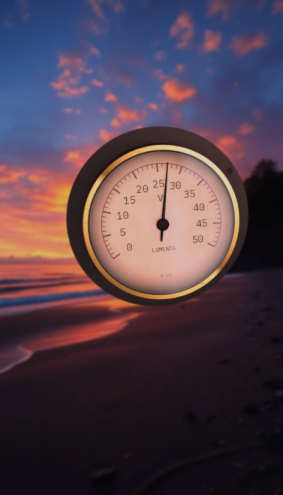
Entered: 27; V
